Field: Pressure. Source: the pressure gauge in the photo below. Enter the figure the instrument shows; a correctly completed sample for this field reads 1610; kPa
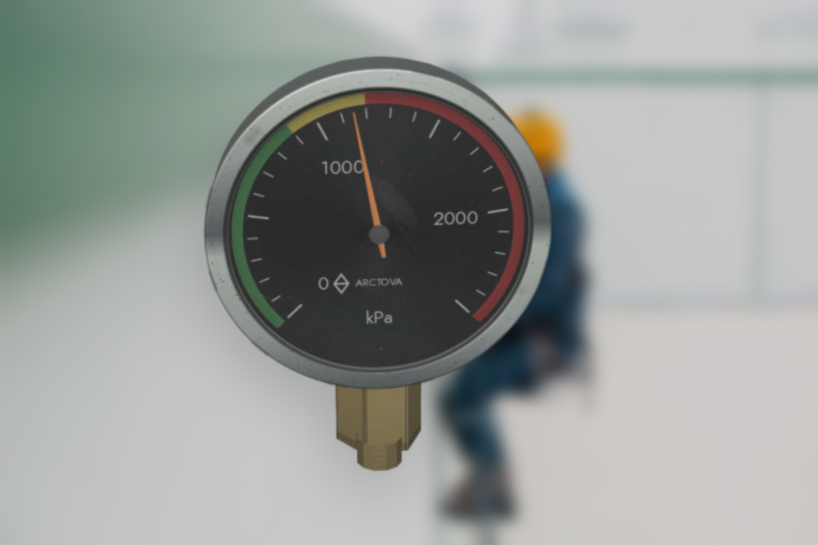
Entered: 1150; kPa
